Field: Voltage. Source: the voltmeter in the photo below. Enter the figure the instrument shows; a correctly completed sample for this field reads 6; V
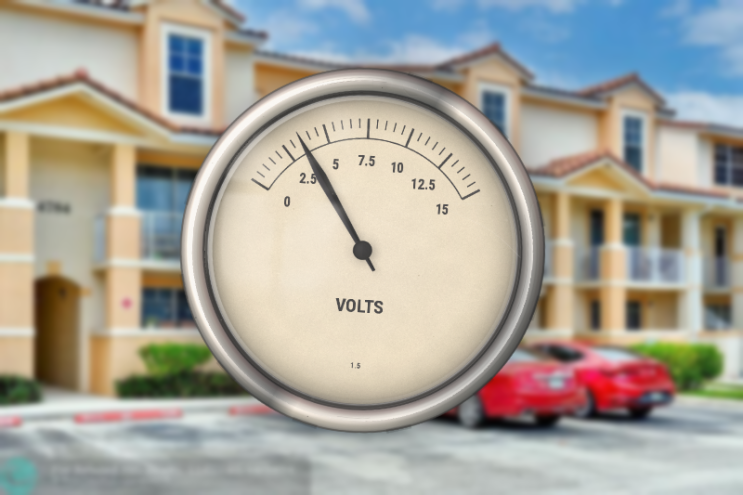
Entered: 3.5; V
